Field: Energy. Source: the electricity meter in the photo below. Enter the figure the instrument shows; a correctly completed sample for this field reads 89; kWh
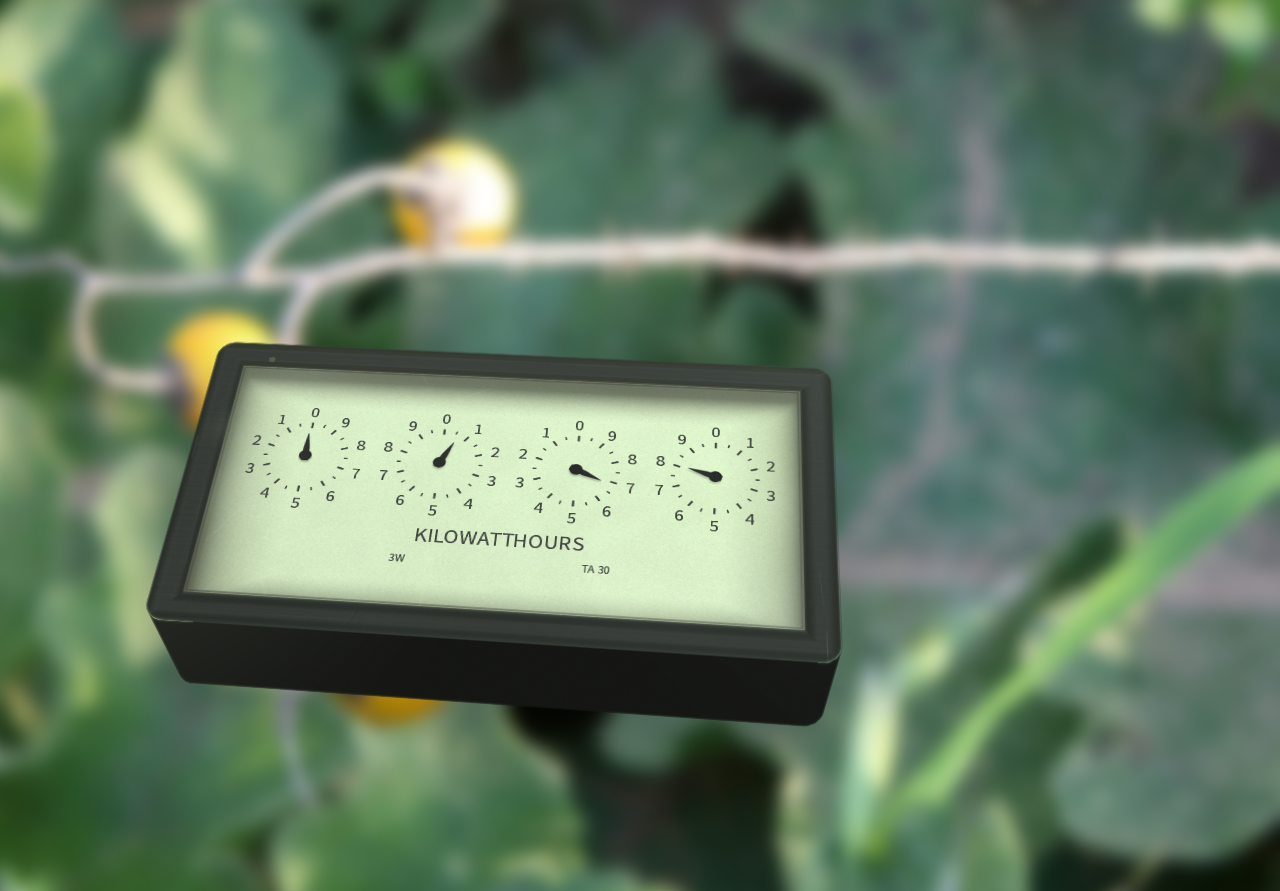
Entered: 68; kWh
